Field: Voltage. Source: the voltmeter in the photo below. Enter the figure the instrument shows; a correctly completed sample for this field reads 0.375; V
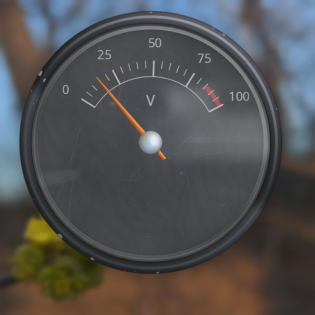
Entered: 15; V
